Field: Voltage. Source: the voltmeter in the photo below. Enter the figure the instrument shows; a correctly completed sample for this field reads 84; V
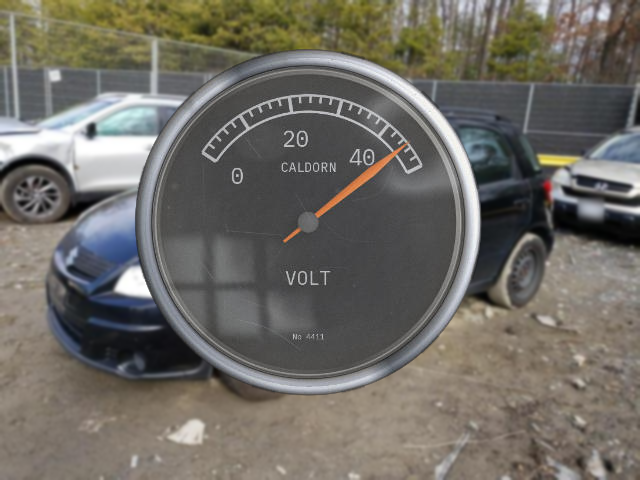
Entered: 45; V
